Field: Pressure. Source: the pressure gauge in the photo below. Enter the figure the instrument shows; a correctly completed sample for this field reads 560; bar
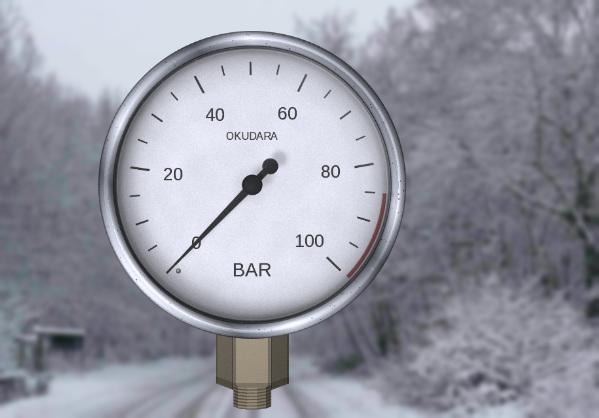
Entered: 0; bar
